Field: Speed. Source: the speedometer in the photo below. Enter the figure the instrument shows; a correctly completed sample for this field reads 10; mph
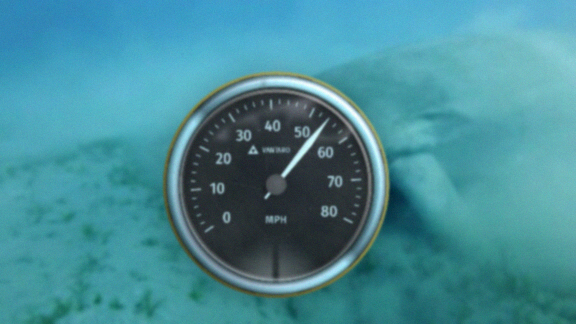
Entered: 54; mph
